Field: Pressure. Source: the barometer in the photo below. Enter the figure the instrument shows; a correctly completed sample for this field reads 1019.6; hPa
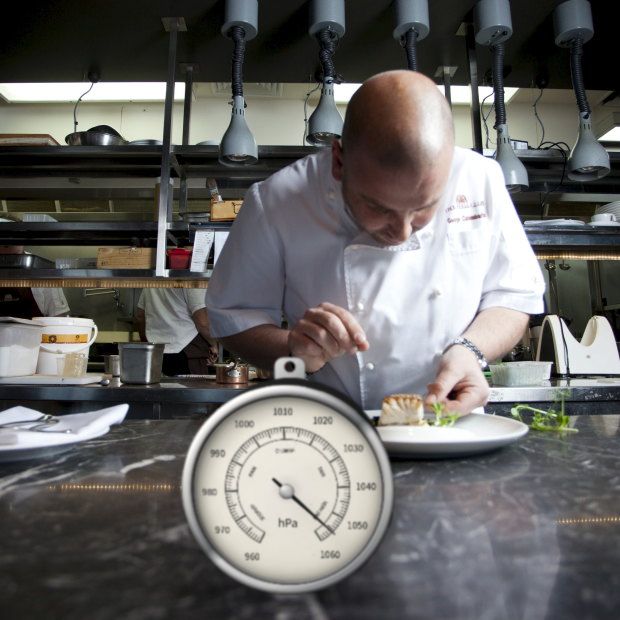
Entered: 1055; hPa
